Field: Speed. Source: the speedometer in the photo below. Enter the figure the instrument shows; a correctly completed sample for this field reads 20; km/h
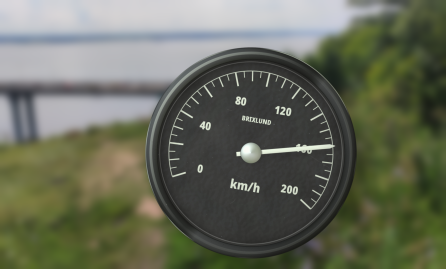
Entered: 160; km/h
